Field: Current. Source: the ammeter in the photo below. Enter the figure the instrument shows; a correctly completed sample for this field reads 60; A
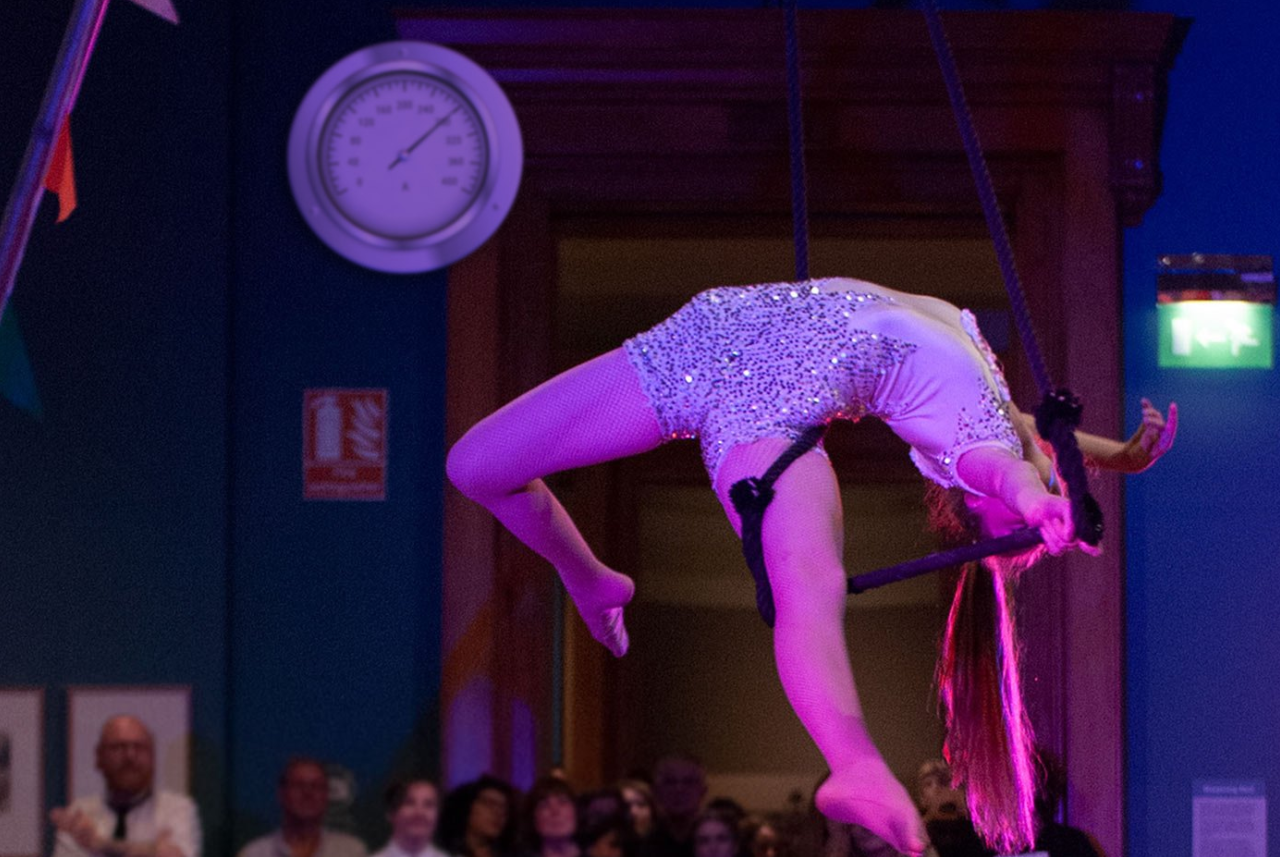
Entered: 280; A
